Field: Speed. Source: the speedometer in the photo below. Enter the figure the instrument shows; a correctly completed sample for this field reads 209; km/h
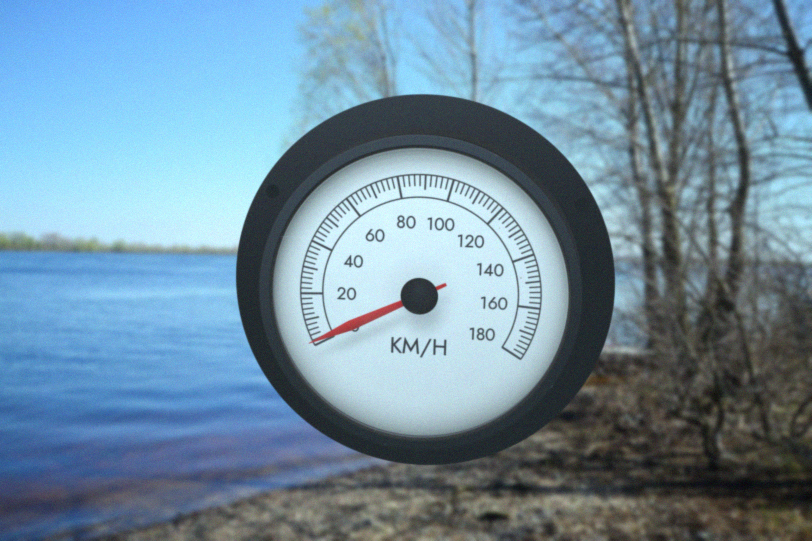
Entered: 2; km/h
